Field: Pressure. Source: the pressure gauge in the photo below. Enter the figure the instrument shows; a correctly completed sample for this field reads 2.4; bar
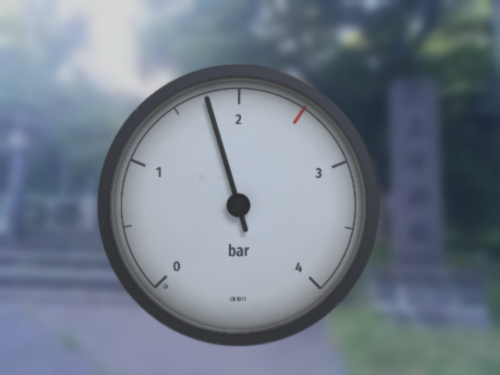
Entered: 1.75; bar
